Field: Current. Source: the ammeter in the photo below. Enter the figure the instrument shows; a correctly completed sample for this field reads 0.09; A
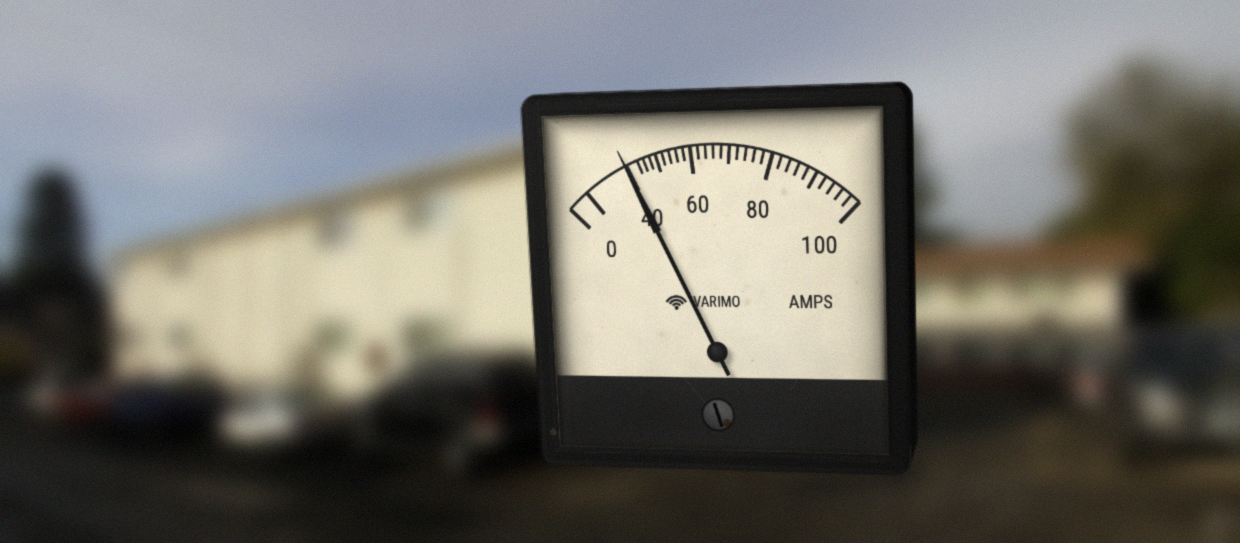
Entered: 40; A
